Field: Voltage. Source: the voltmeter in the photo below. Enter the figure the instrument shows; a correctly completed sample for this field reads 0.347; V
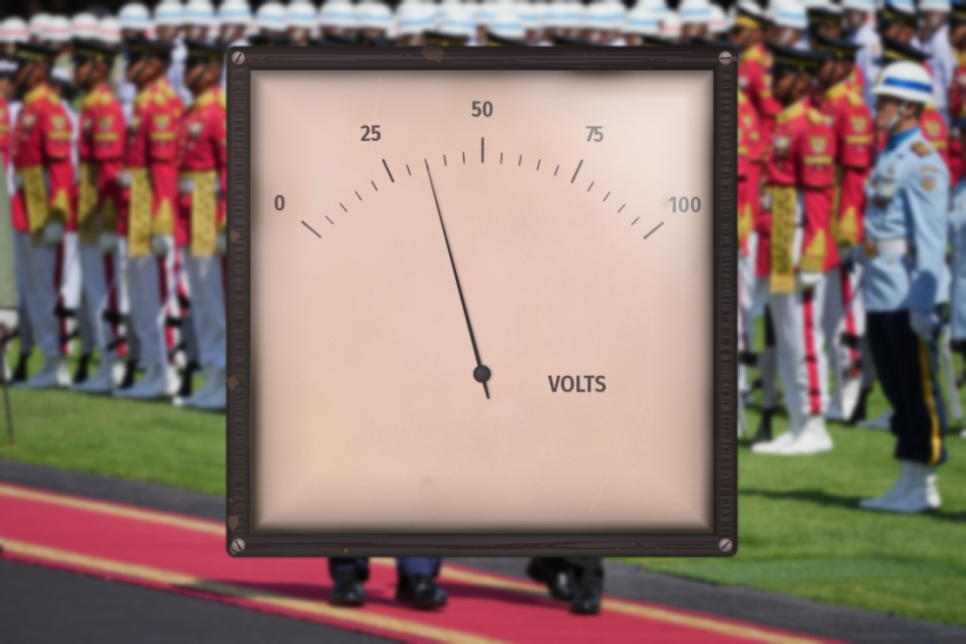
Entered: 35; V
